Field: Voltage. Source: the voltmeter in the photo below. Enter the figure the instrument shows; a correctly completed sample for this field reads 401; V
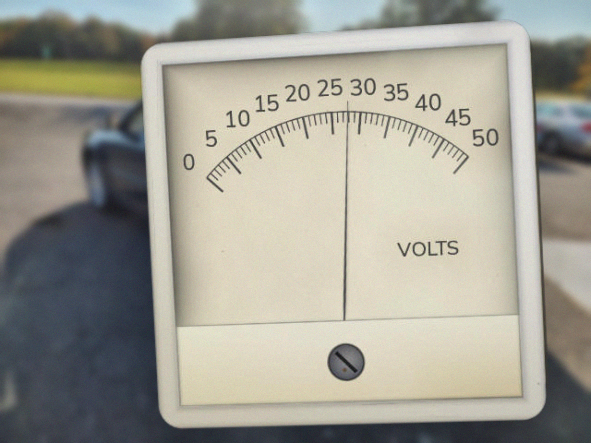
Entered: 28; V
